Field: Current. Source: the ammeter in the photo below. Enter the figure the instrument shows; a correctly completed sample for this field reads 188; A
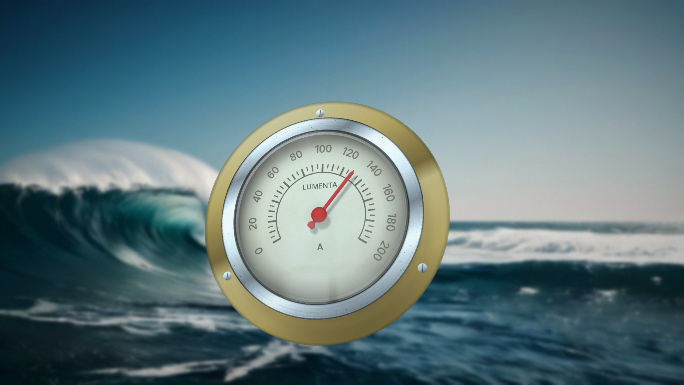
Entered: 130; A
